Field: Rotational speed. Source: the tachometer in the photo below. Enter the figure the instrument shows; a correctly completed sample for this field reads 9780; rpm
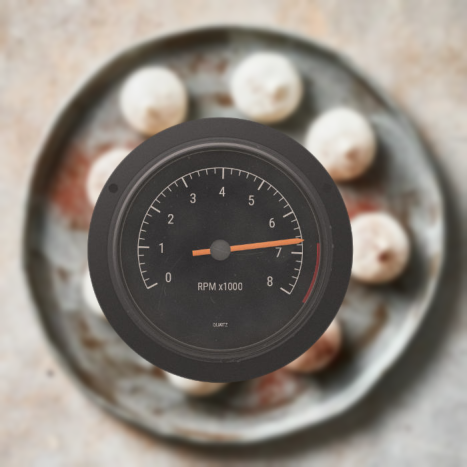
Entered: 6700; rpm
